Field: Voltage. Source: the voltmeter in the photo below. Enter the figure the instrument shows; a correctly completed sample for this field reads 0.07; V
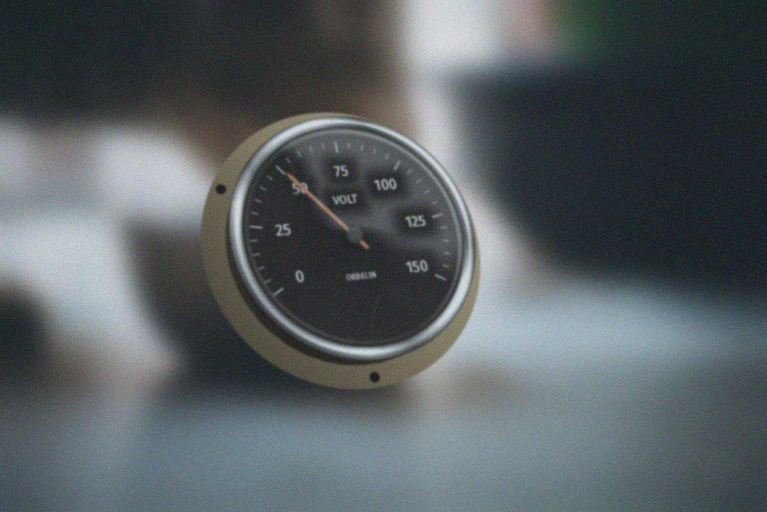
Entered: 50; V
